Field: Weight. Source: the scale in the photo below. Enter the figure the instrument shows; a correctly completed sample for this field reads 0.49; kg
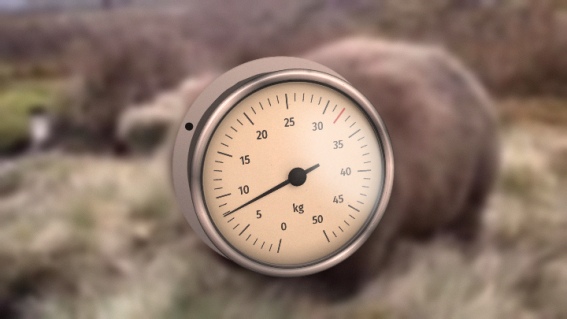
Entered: 8; kg
